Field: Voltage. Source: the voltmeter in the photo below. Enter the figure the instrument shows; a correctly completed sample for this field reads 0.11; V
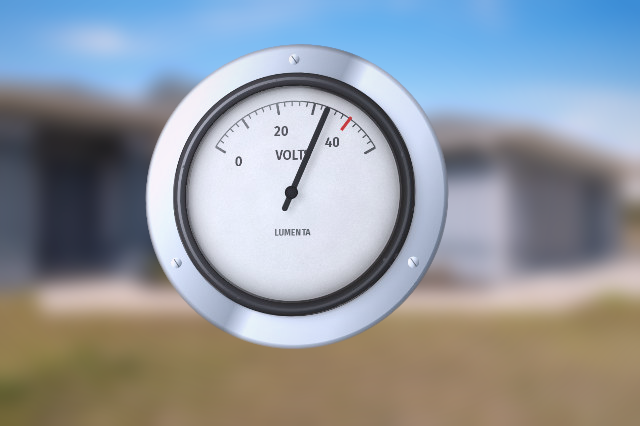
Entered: 34; V
